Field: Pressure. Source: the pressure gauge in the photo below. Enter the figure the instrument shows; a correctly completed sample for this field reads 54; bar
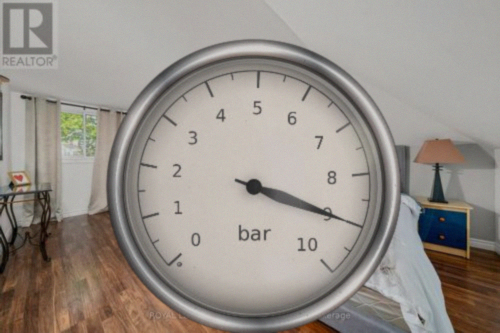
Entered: 9; bar
